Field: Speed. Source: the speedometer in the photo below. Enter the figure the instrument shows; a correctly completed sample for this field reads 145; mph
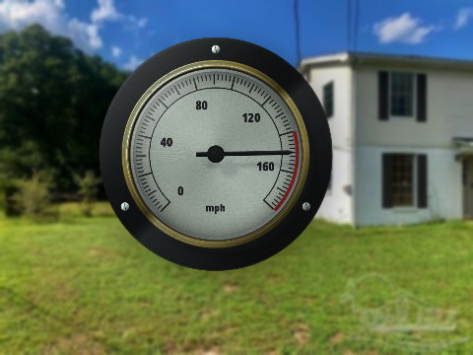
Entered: 150; mph
